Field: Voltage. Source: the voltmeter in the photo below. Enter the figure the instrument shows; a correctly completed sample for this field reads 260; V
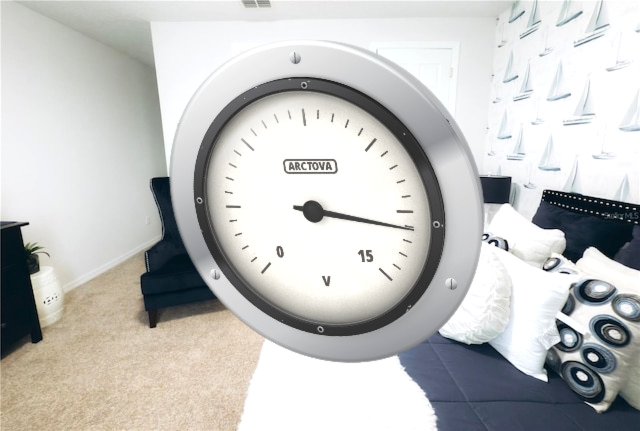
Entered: 13; V
